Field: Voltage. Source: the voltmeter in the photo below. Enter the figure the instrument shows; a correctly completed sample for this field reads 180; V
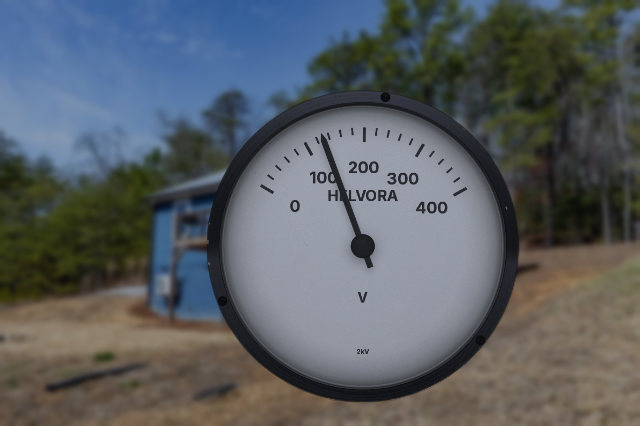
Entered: 130; V
